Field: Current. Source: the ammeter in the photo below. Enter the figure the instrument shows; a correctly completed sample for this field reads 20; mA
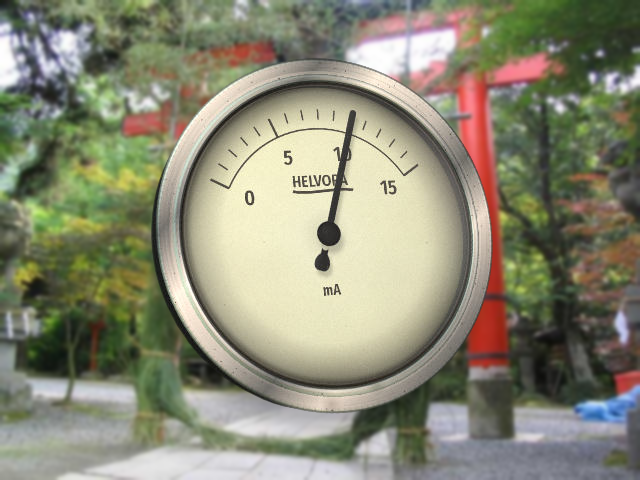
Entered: 10; mA
